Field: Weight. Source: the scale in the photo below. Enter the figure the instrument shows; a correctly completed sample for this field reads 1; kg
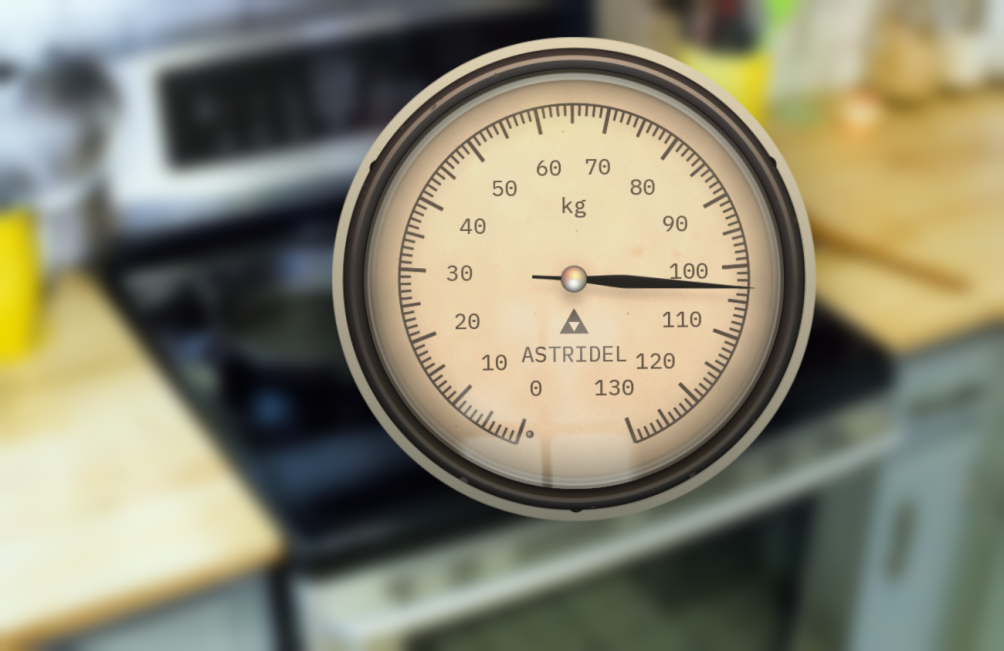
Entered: 103; kg
